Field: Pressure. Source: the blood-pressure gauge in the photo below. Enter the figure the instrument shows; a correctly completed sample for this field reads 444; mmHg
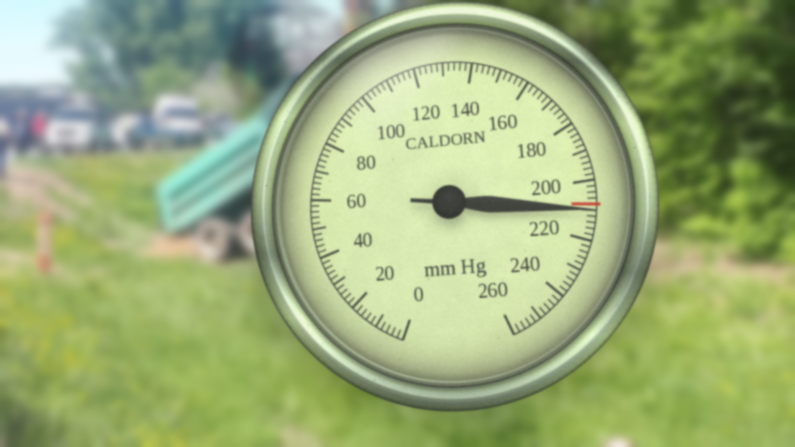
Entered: 210; mmHg
